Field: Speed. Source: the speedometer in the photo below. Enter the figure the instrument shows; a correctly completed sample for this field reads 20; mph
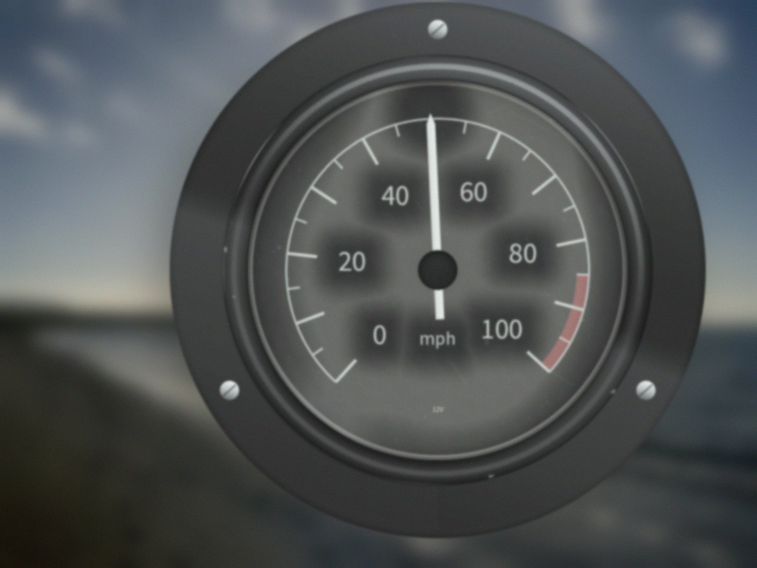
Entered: 50; mph
